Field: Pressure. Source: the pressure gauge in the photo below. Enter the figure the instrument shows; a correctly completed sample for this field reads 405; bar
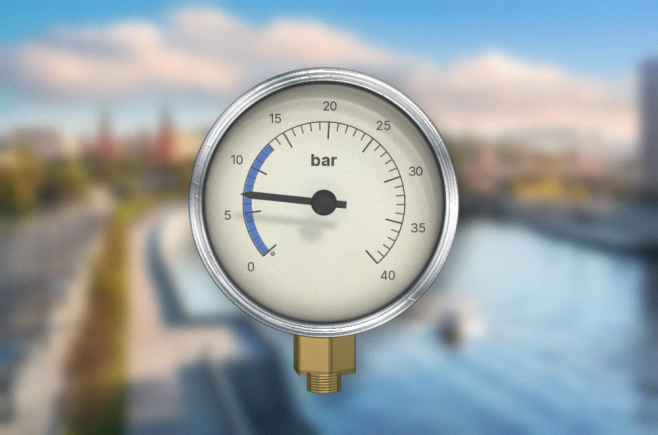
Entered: 7; bar
